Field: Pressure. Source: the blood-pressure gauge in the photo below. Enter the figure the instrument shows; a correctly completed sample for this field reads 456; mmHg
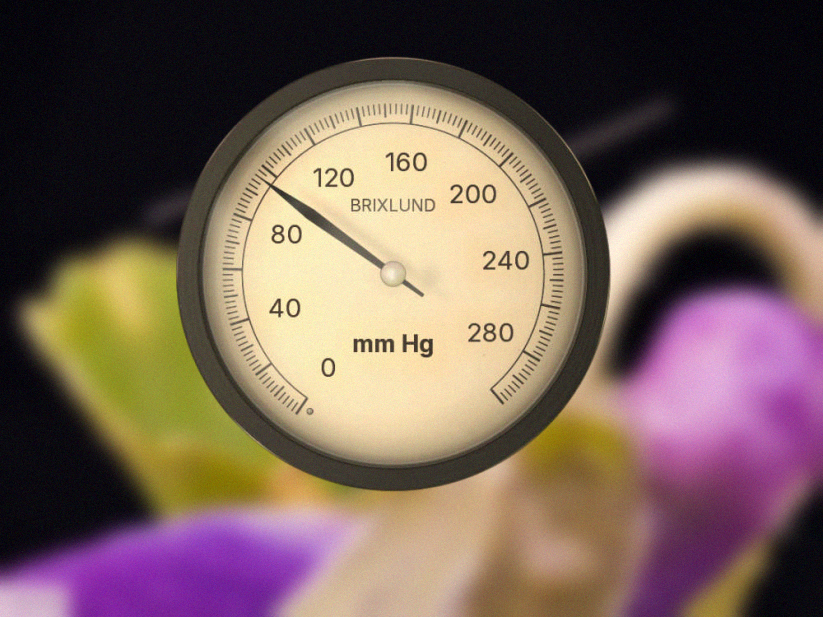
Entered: 96; mmHg
